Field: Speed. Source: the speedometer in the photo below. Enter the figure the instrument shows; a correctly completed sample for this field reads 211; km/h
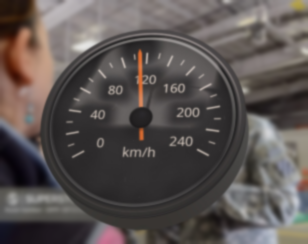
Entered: 115; km/h
